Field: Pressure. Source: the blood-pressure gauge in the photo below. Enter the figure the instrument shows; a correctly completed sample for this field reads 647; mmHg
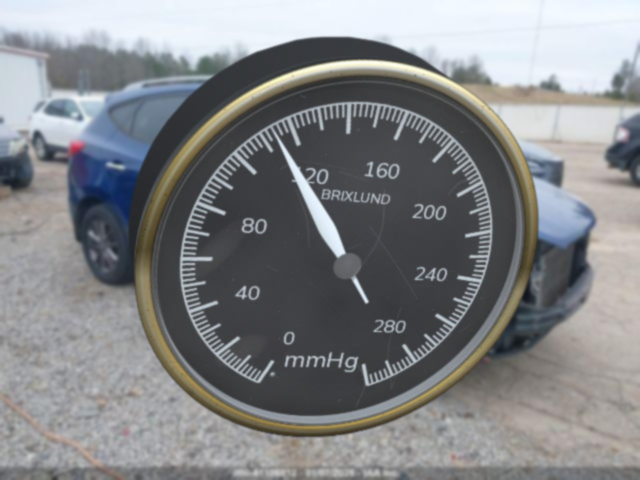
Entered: 114; mmHg
